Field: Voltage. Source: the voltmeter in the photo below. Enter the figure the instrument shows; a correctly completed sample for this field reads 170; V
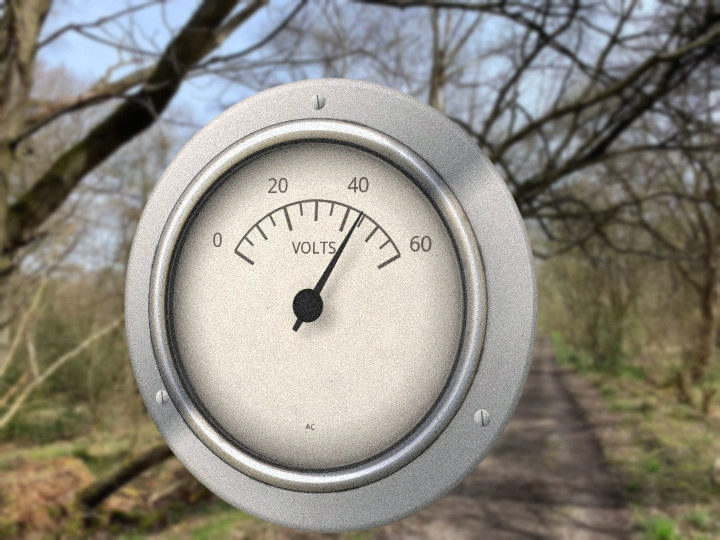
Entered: 45; V
